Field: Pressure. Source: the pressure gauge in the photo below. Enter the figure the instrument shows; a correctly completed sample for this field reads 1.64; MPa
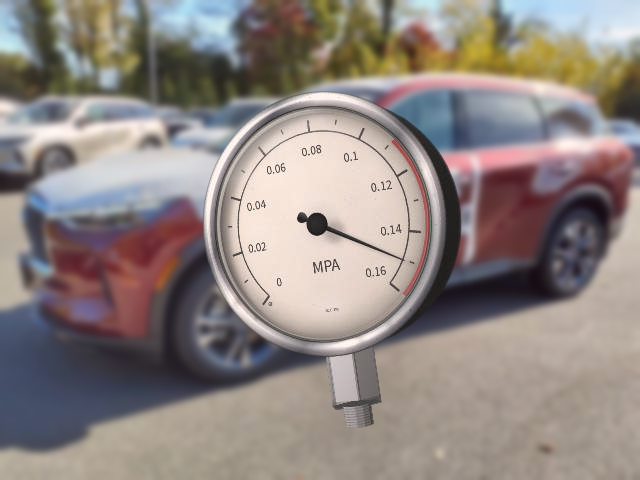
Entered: 0.15; MPa
